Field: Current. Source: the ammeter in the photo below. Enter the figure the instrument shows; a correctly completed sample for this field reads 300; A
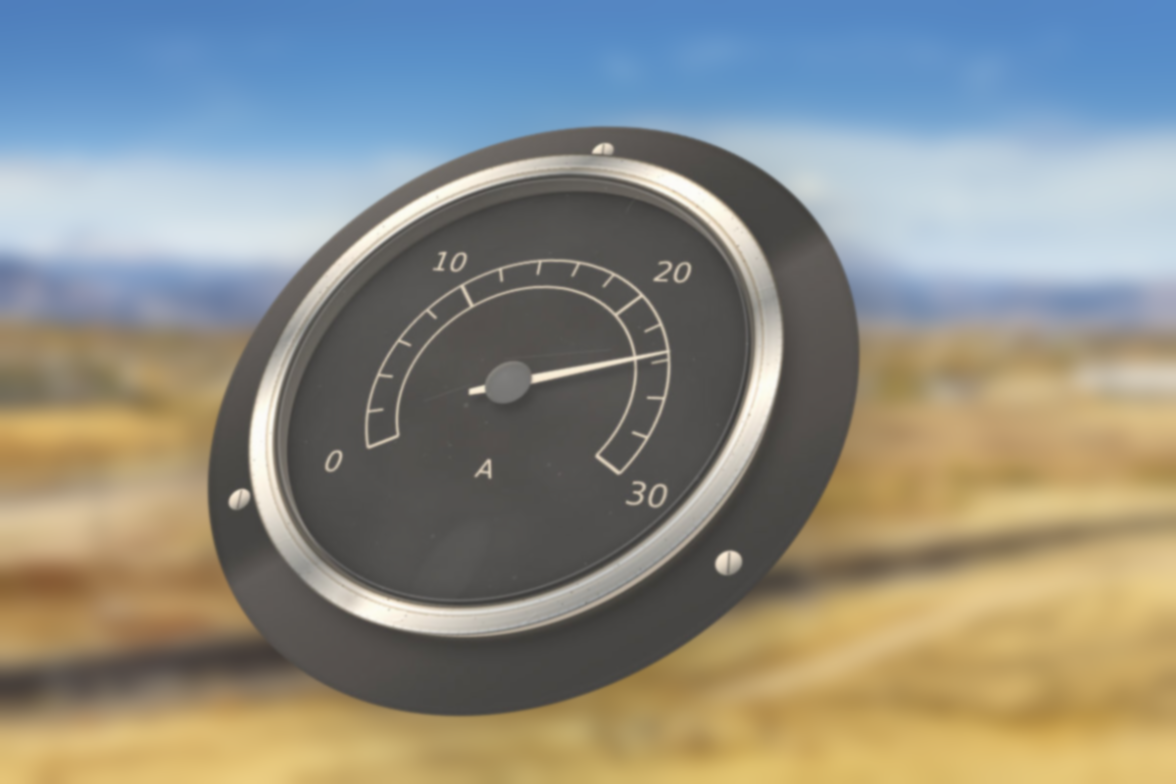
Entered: 24; A
